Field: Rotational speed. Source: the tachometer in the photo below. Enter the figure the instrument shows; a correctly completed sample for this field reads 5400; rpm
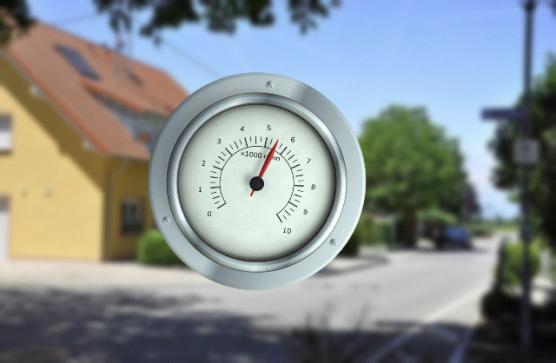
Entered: 5500; rpm
